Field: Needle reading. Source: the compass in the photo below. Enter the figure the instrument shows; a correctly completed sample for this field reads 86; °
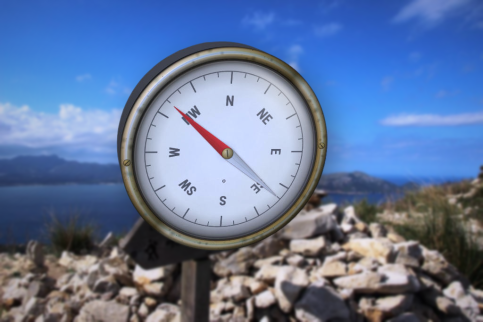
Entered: 310; °
